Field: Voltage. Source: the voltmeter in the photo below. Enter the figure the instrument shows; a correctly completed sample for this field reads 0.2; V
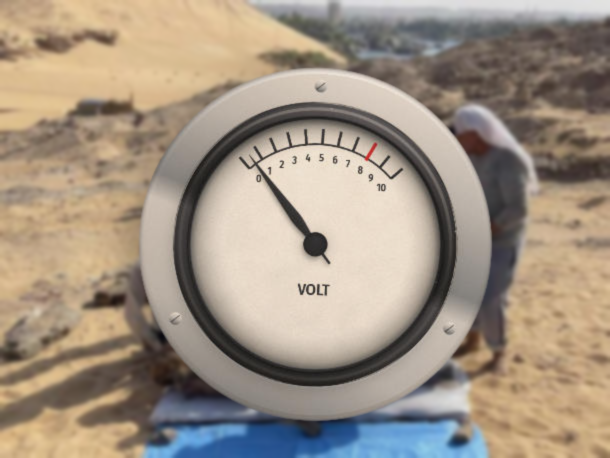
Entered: 0.5; V
